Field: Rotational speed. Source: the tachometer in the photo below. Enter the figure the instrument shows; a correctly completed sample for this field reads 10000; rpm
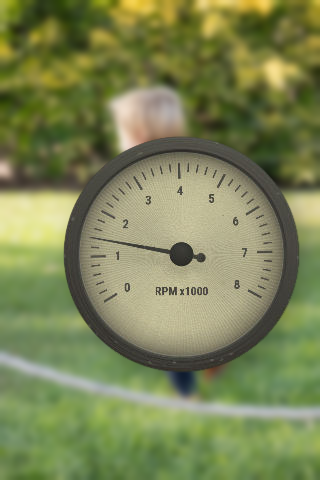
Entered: 1400; rpm
